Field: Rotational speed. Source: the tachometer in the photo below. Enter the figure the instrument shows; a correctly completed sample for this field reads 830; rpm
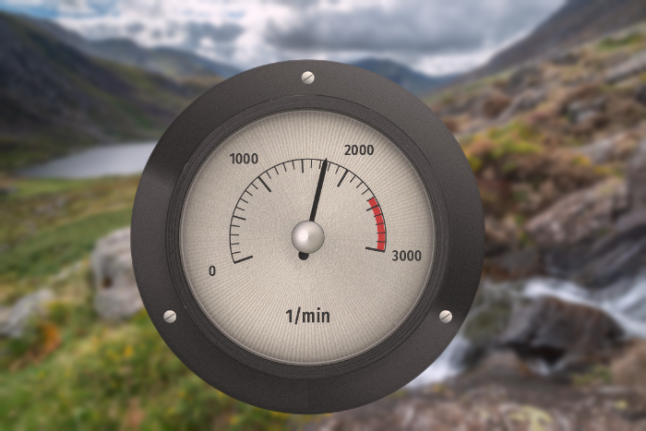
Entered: 1750; rpm
